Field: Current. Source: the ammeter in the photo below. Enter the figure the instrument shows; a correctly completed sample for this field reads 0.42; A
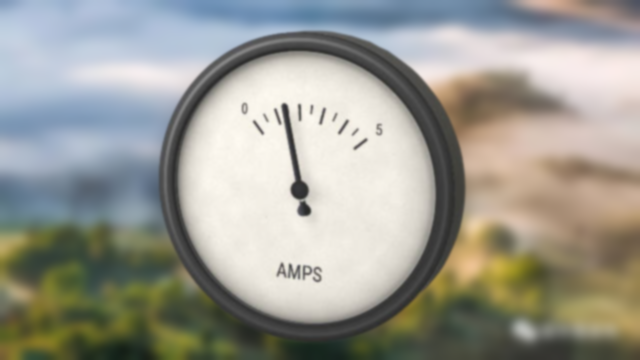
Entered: 1.5; A
